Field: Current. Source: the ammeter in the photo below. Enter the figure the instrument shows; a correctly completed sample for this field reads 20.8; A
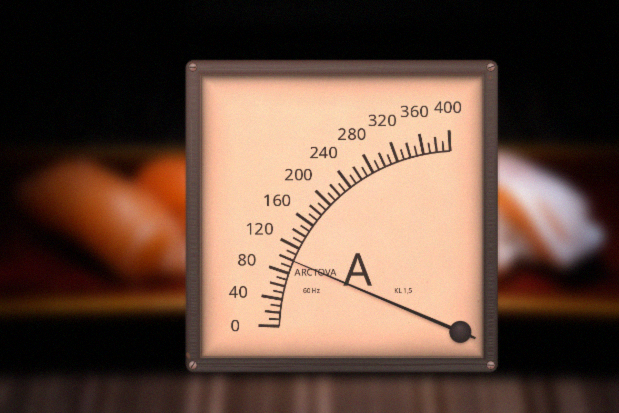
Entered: 100; A
